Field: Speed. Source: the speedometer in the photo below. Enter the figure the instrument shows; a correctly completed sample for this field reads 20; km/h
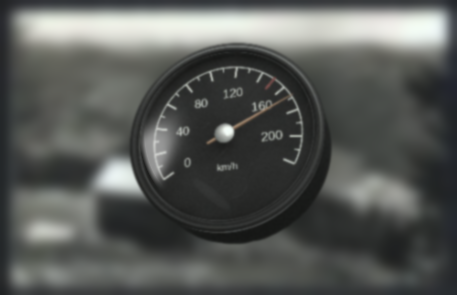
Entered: 170; km/h
